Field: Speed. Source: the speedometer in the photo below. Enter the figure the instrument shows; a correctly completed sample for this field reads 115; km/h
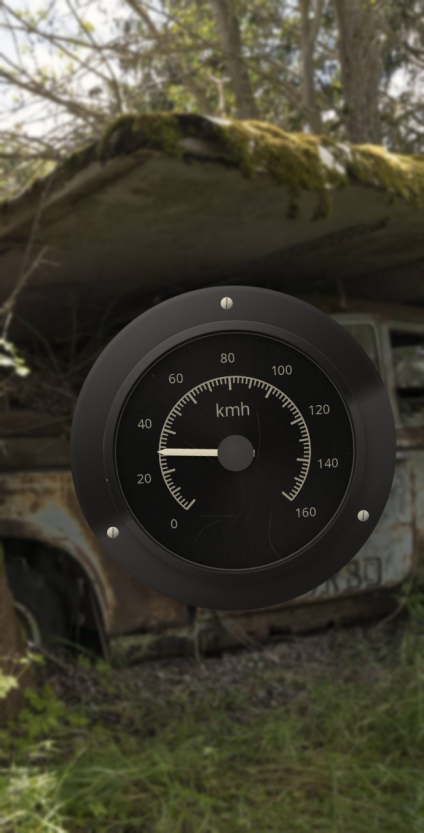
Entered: 30; km/h
